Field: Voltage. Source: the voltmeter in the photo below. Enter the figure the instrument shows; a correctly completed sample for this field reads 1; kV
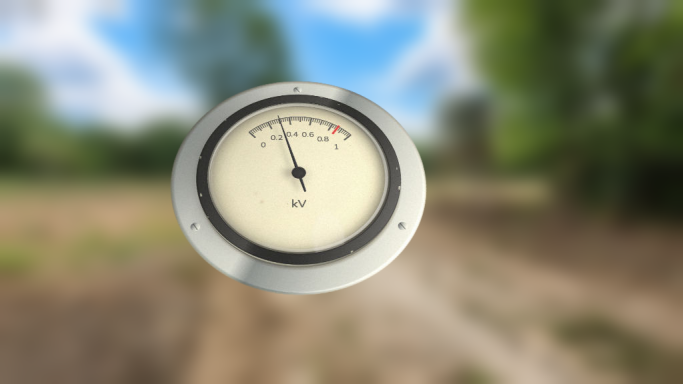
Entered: 0.3; kV
